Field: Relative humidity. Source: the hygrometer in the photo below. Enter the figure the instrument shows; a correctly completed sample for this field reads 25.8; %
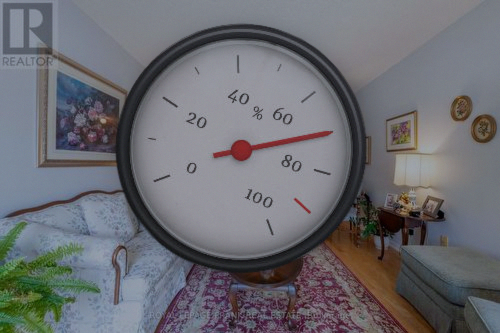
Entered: 70; %
